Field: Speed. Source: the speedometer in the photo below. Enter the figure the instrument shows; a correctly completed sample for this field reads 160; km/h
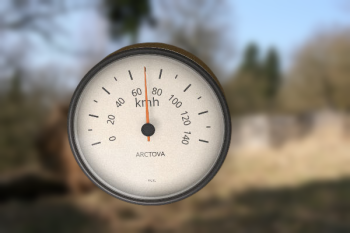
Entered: 70; km/h
